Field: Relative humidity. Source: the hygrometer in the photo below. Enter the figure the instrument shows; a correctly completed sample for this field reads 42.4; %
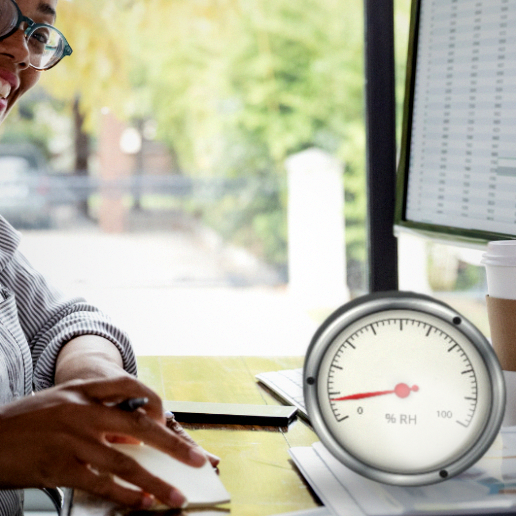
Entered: 8; %
